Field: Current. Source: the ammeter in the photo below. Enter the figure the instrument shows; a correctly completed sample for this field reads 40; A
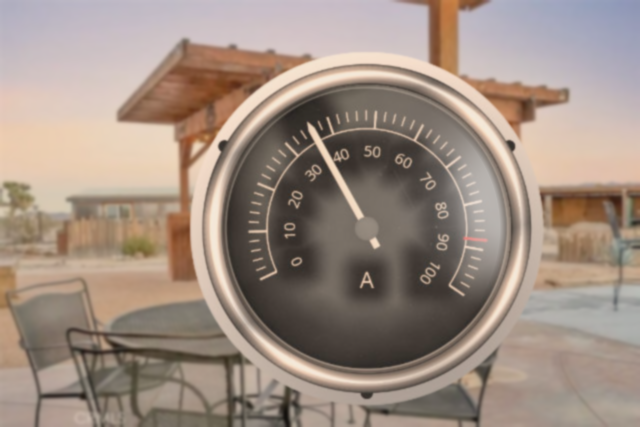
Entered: 36; A
